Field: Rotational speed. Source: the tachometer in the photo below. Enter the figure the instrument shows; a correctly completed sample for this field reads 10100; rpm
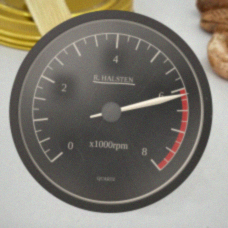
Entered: 6125; rpm
